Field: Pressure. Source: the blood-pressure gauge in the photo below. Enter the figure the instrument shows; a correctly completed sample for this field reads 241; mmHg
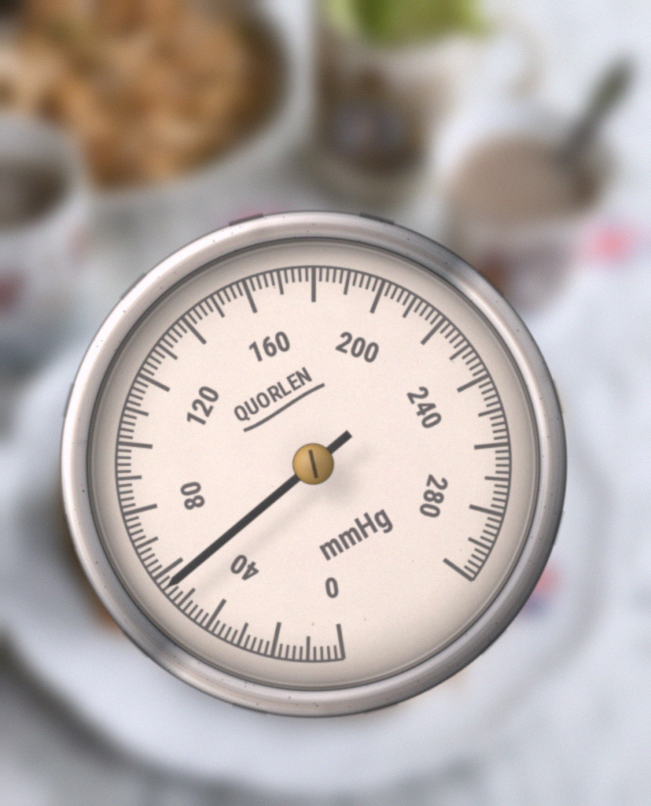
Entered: 56; mmHg
